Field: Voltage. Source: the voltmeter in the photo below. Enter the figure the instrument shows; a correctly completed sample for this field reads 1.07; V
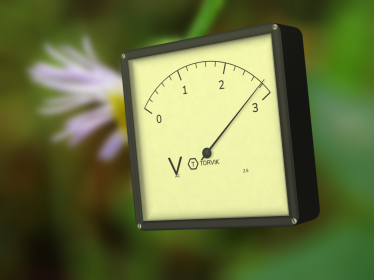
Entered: 2.8; V
